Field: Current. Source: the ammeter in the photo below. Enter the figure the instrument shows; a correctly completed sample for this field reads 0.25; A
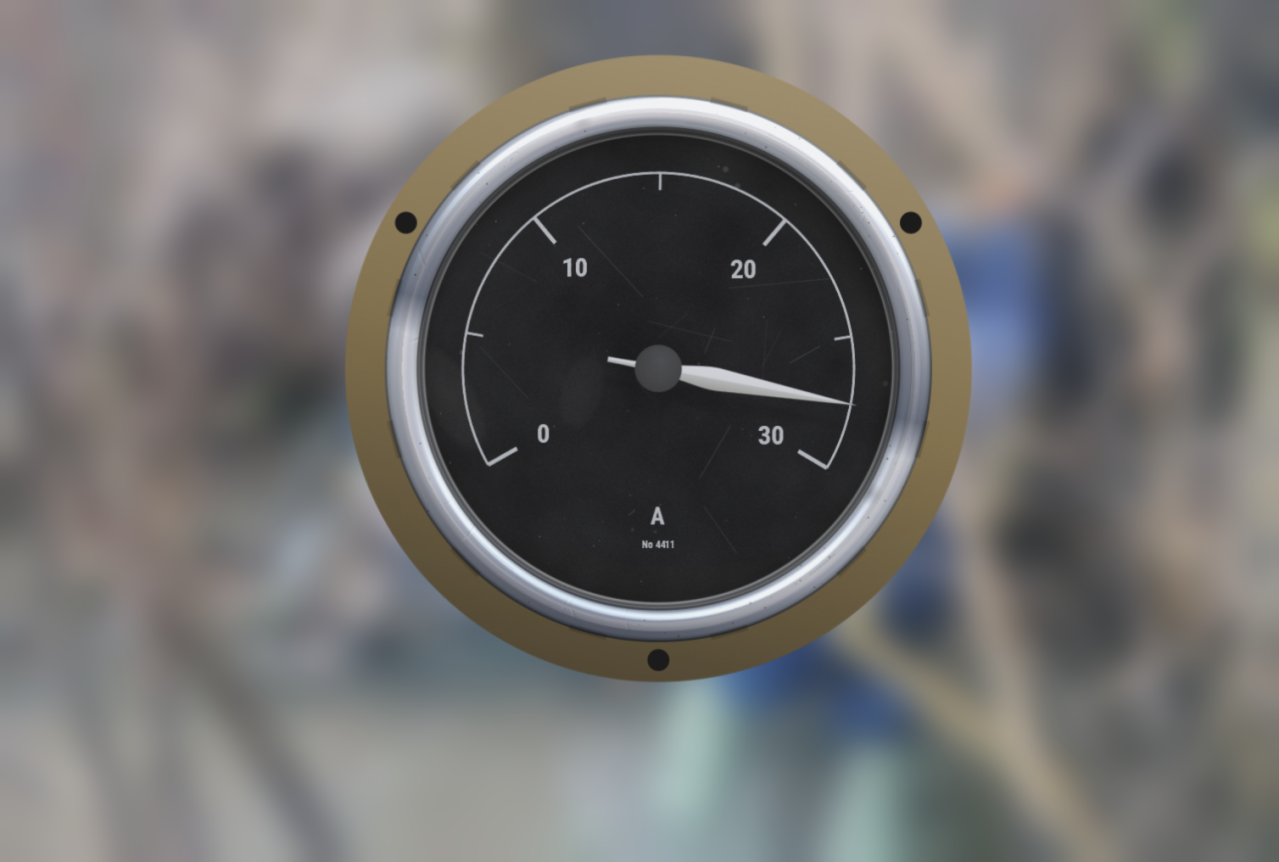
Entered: 27.5; A
